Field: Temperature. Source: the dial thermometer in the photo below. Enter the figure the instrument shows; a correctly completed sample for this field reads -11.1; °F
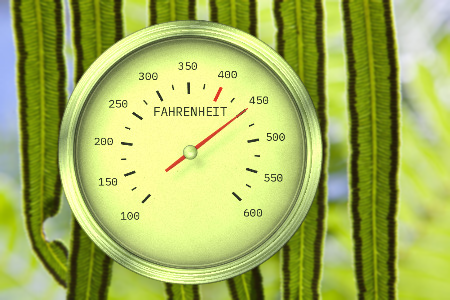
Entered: 450; °F
